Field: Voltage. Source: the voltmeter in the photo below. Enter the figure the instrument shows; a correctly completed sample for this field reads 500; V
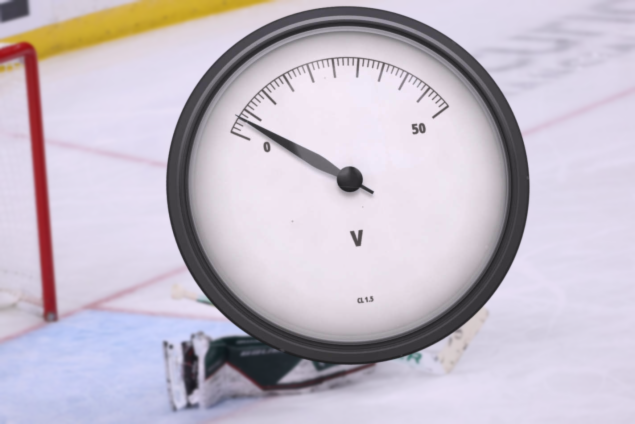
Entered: 3; V
